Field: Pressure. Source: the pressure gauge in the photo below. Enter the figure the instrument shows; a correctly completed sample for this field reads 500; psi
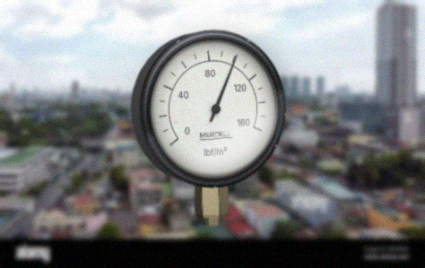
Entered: 100; psi
